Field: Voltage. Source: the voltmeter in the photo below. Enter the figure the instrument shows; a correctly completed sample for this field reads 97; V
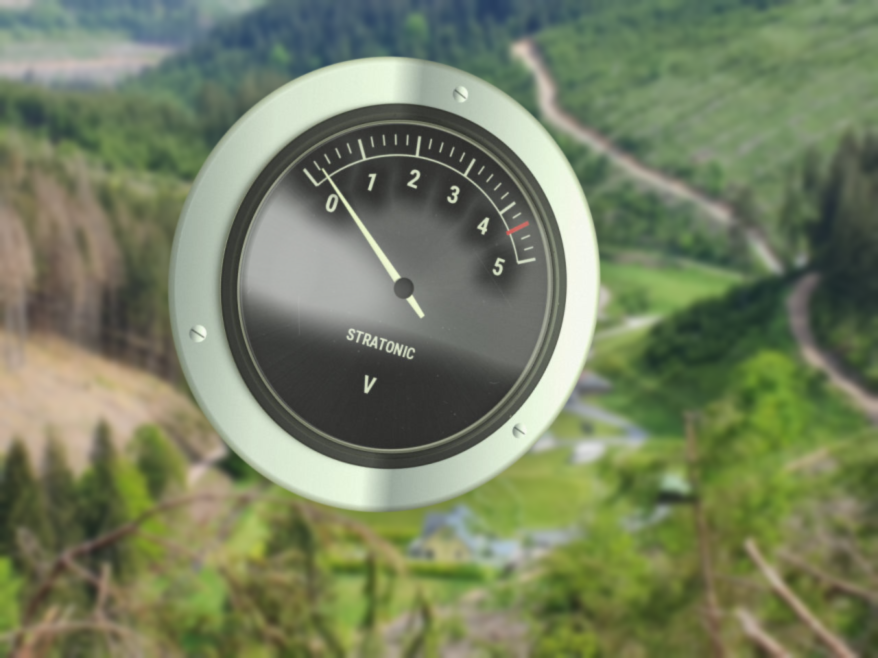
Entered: 0.2; V
